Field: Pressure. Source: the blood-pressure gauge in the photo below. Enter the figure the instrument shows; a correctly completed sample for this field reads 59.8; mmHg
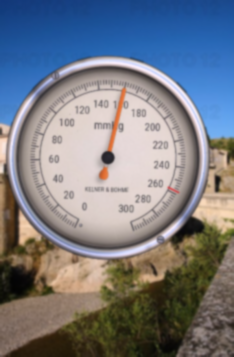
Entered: 160; mmHg
